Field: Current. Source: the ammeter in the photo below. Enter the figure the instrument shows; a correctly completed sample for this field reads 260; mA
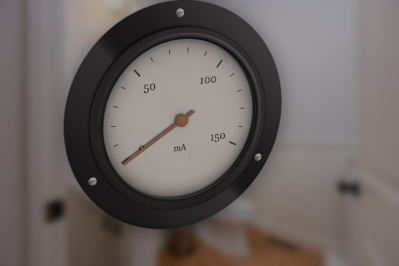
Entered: 0; mA
